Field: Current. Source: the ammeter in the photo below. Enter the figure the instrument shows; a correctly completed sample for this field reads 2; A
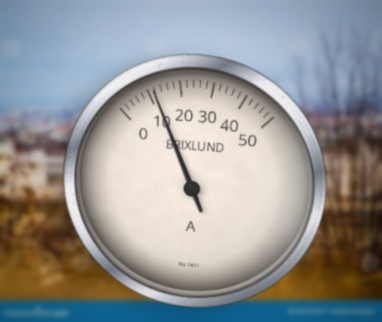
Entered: 12; A
